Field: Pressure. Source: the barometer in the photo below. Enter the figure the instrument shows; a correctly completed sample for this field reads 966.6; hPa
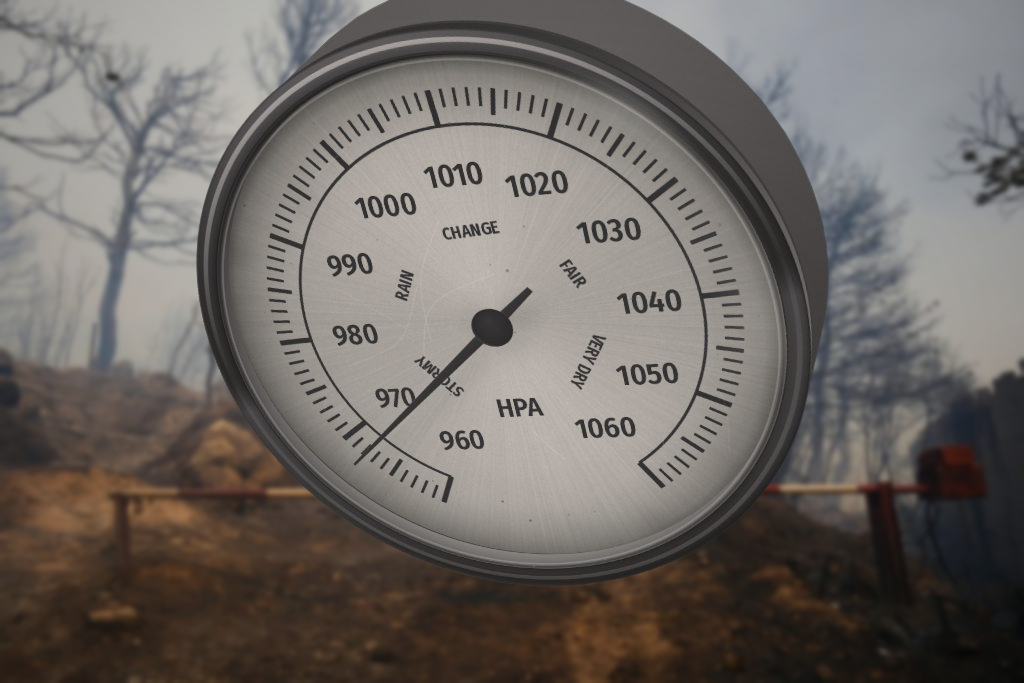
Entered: 968; hPa
